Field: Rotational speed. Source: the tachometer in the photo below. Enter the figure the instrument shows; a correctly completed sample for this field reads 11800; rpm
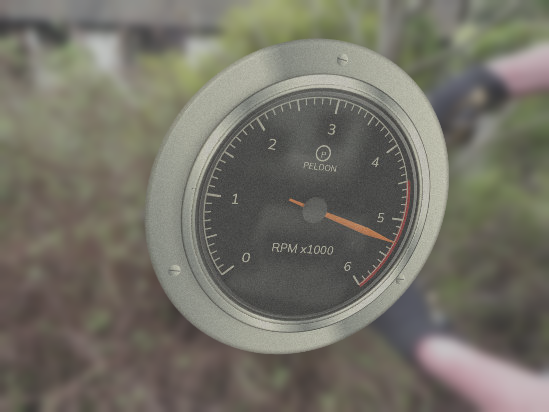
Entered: 5300; rpm
